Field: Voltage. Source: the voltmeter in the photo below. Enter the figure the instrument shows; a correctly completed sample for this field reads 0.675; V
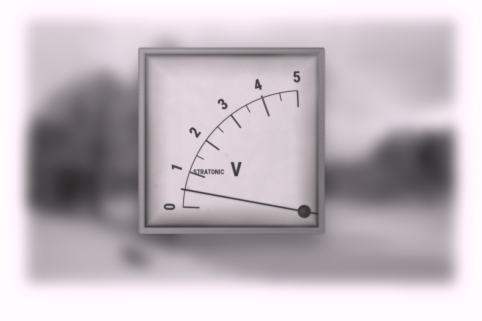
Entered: 0.5; V
